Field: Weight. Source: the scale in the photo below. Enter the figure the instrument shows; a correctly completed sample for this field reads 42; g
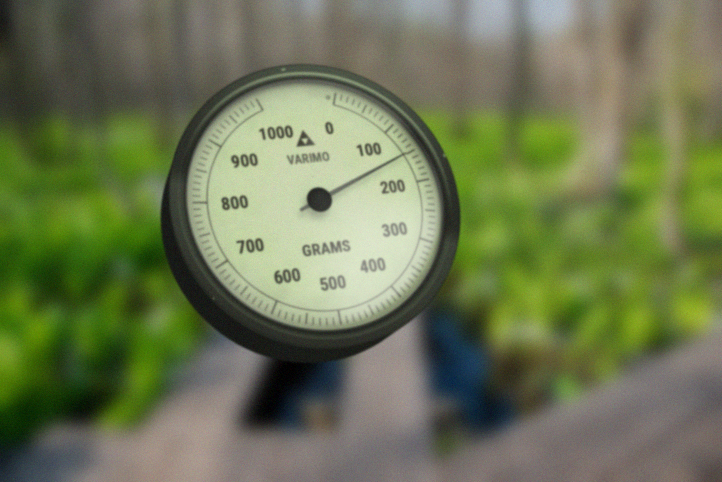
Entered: 150; g
